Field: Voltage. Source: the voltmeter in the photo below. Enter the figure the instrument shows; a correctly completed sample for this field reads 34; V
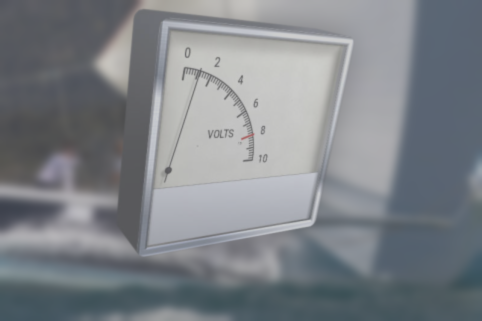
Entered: 1; V
